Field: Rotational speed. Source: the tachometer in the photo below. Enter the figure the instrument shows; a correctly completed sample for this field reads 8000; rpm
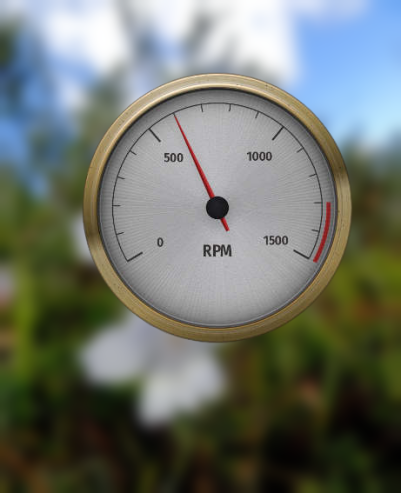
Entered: 600; rpm
